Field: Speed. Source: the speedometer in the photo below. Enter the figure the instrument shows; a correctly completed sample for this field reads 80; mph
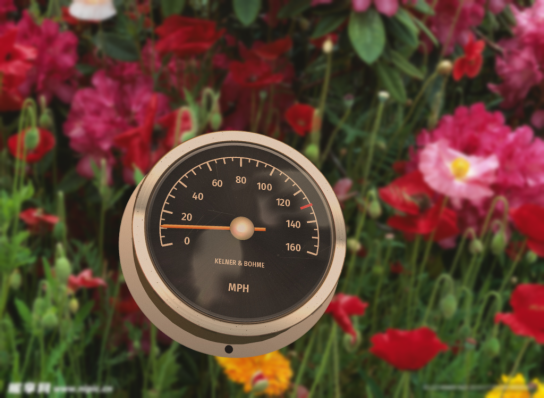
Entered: 10; mph
